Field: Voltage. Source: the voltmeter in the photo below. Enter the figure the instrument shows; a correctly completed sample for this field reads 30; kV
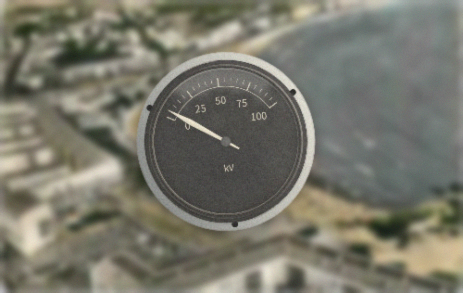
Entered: 5; kV
